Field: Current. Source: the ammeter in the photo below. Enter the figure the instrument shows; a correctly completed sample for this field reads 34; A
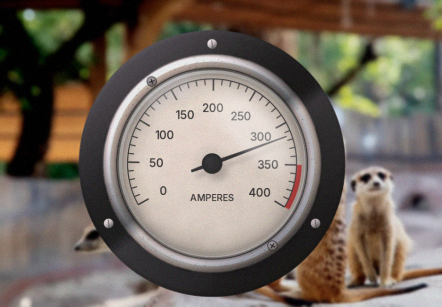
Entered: 315; A
